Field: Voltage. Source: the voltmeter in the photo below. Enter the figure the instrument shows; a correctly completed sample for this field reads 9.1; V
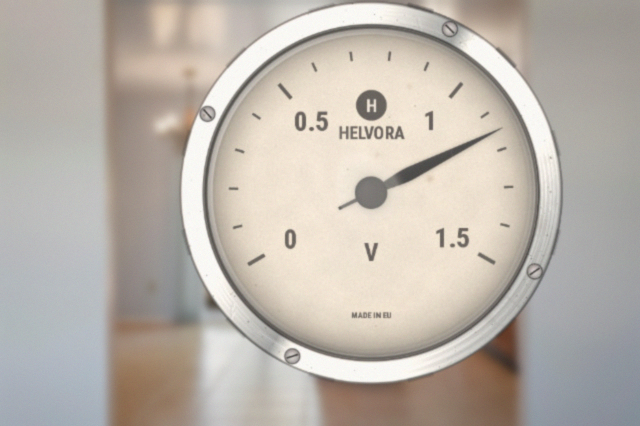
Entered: 1.15; V
